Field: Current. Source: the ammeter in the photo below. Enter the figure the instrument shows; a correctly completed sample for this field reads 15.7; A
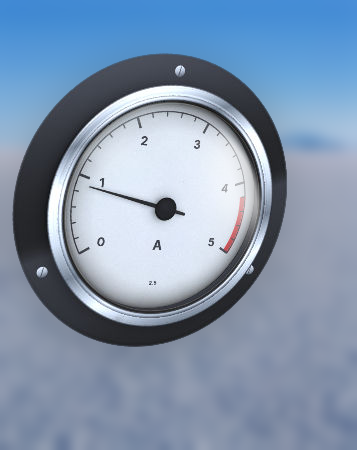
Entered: 0.9; A
